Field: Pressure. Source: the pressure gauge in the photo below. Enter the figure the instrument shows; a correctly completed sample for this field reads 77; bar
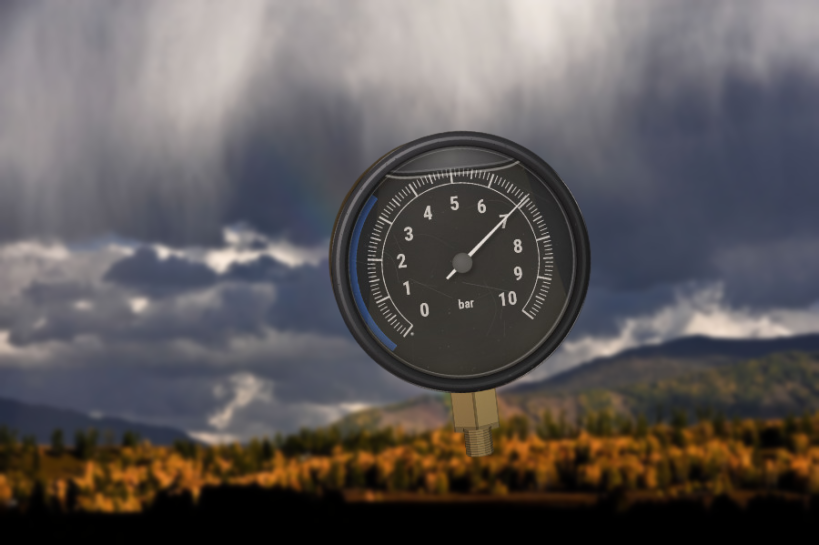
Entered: 6.9; bar
